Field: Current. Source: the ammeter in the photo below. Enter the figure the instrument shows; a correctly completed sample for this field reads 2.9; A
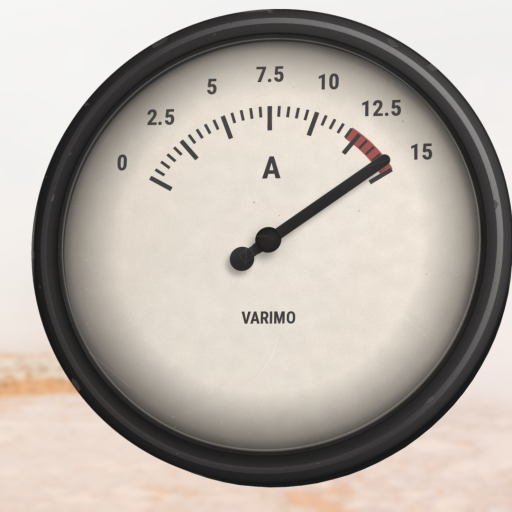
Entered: 14.5; A
